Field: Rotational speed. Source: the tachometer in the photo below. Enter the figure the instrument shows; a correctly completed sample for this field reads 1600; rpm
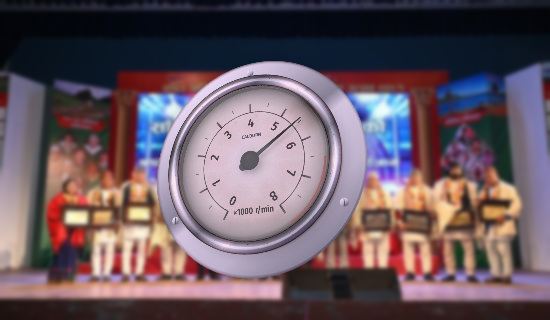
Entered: 5500; rpm
